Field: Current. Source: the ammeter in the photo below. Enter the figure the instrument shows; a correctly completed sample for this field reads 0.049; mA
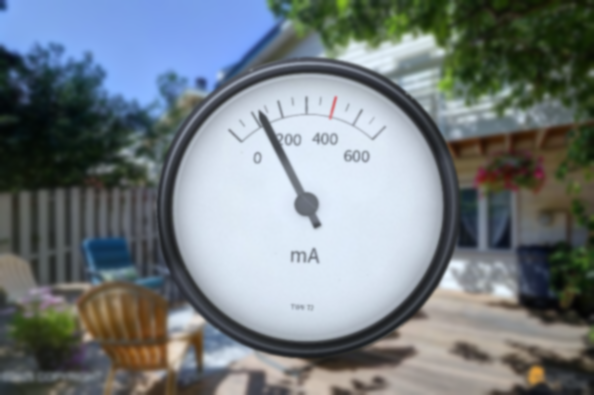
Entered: 125; mA
